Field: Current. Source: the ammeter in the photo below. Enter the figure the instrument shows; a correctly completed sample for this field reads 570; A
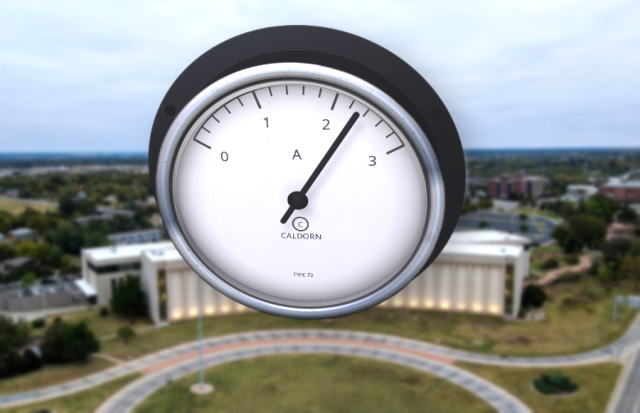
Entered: 2.3; A
